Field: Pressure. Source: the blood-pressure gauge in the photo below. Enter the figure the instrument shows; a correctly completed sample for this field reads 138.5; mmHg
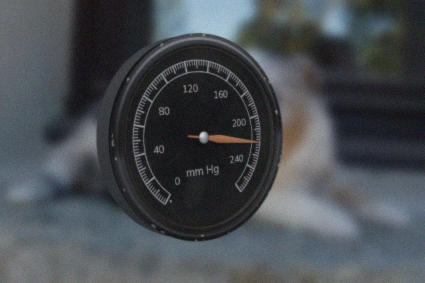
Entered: 220; mmHg
